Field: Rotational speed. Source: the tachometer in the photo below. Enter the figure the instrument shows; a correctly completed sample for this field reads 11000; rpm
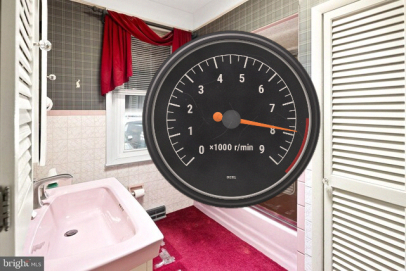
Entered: 7875; rpm
